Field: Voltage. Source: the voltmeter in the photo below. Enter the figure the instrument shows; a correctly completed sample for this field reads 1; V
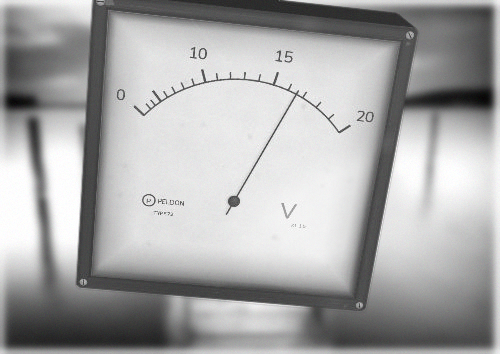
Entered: 16.5; V
